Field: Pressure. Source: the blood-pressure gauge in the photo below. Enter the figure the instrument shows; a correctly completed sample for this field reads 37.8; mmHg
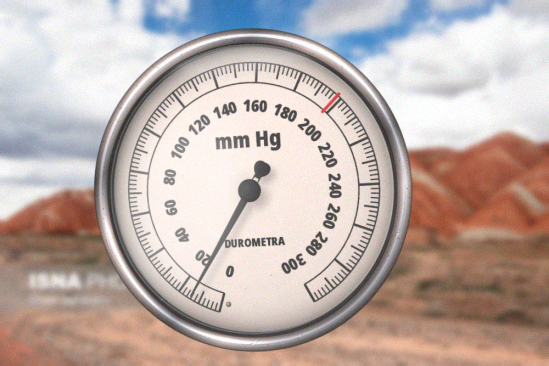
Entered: 14; mmHg
